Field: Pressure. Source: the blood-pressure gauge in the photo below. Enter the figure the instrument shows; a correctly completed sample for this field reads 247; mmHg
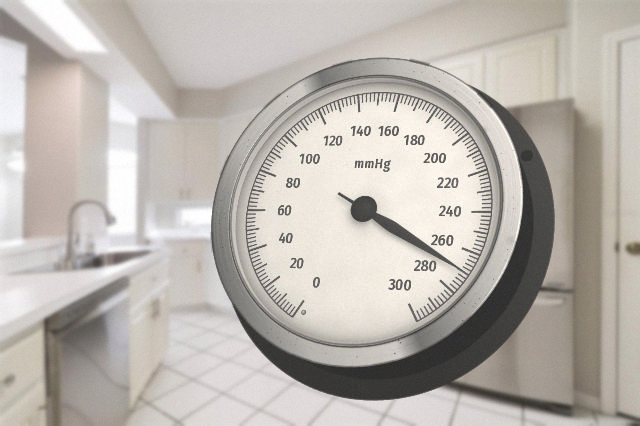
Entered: 270; mmHg
